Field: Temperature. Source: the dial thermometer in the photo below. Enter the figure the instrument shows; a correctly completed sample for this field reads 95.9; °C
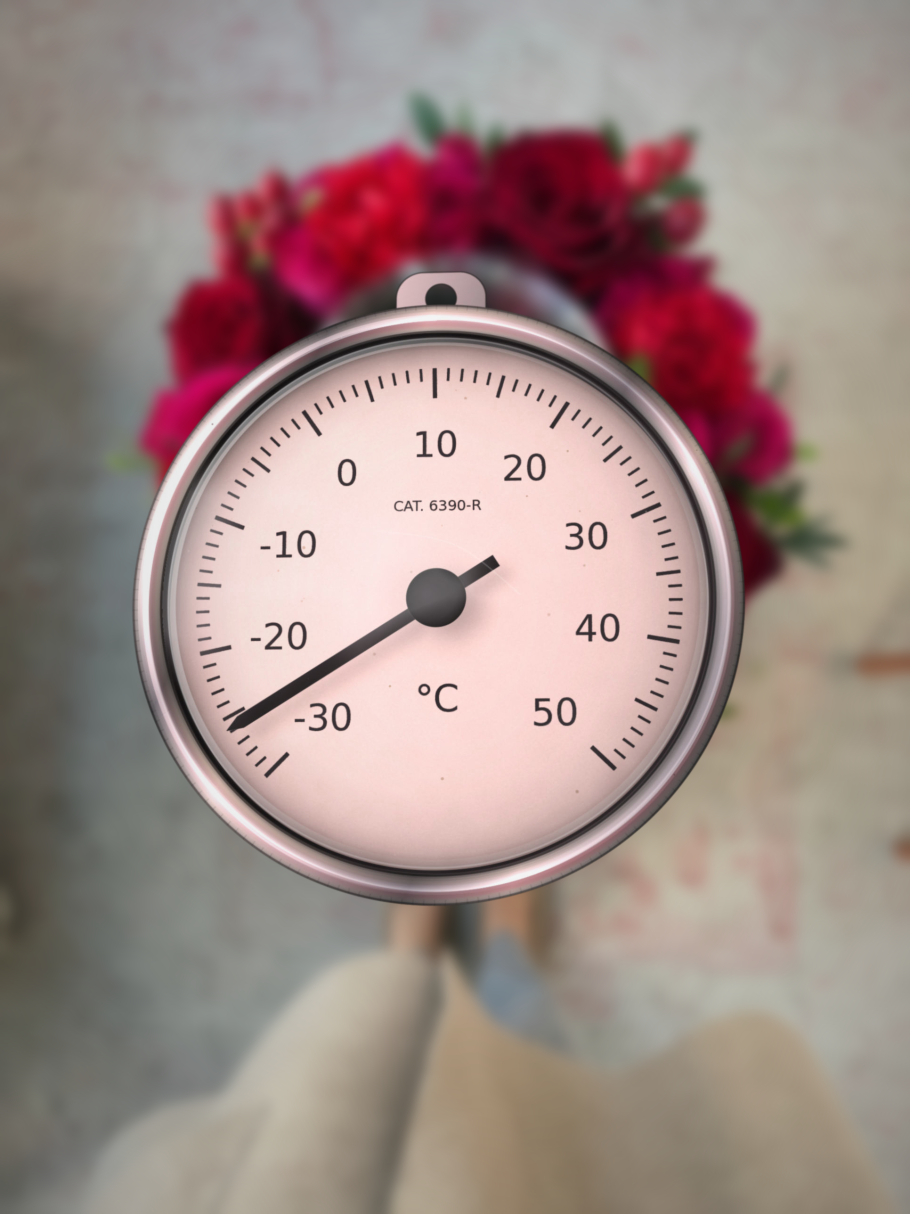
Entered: -26; °C
